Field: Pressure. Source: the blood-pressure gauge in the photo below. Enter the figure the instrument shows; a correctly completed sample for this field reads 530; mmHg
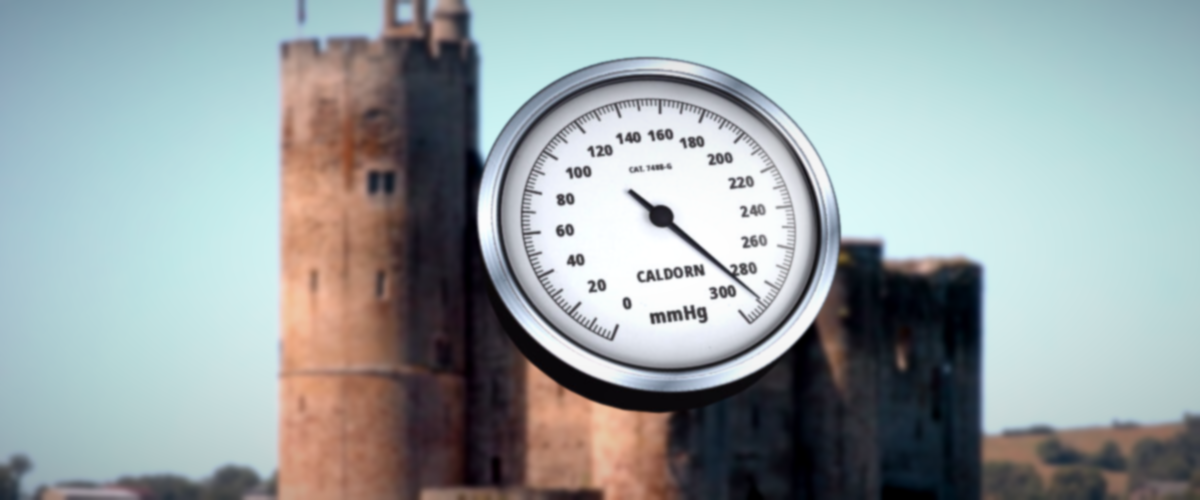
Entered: 290; mmHg
